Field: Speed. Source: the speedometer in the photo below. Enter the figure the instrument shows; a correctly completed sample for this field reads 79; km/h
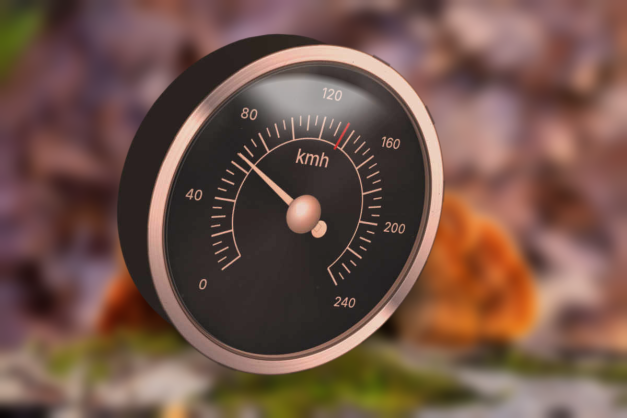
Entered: 65; km/h
